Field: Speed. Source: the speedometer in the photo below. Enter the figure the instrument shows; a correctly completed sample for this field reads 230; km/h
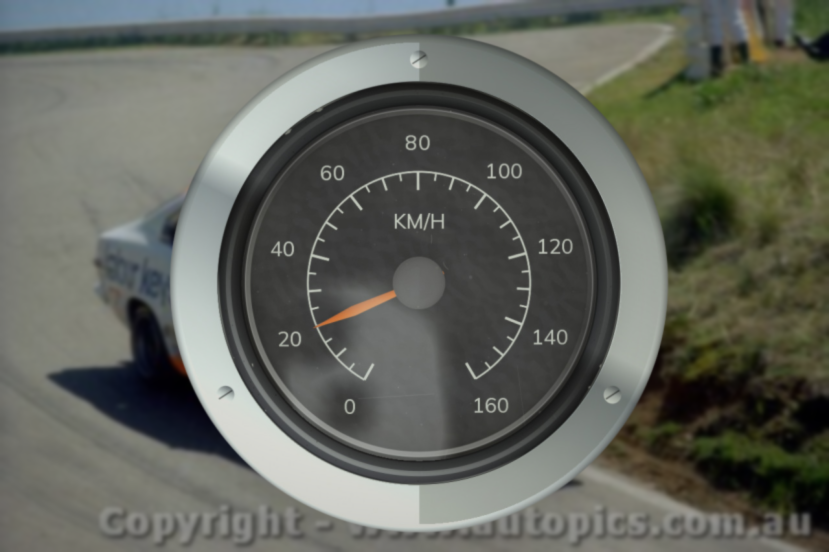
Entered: 20; km/h
